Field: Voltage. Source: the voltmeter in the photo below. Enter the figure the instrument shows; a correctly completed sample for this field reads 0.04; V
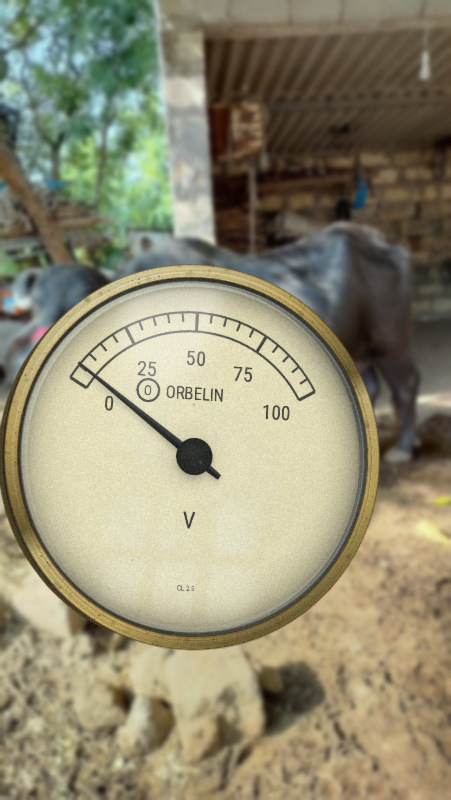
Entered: 5; V
